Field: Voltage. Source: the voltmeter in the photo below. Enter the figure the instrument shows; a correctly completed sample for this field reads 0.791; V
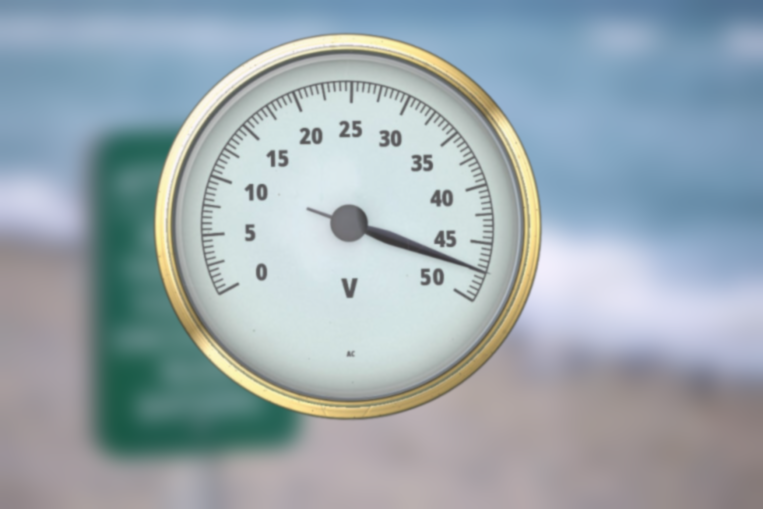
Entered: 47.5; V
